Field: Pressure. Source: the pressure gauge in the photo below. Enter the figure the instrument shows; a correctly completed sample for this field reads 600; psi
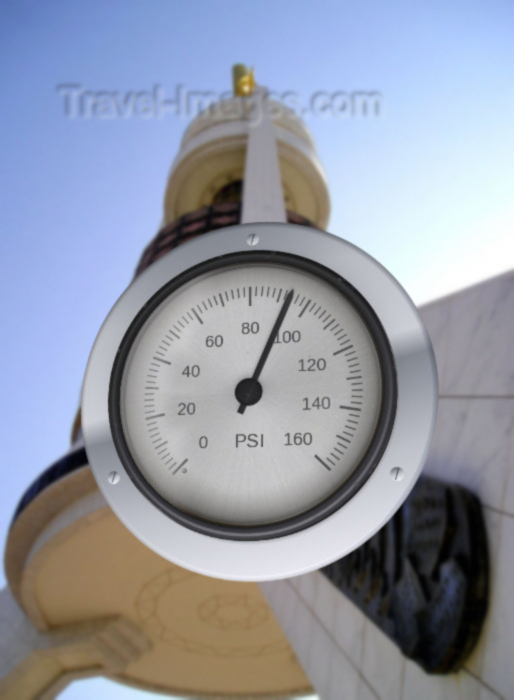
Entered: 94; psi
